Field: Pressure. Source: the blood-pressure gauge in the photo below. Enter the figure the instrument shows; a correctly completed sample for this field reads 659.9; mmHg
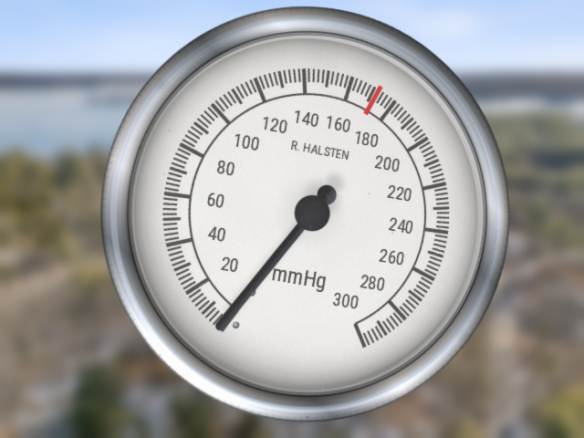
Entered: 2; mmHg
